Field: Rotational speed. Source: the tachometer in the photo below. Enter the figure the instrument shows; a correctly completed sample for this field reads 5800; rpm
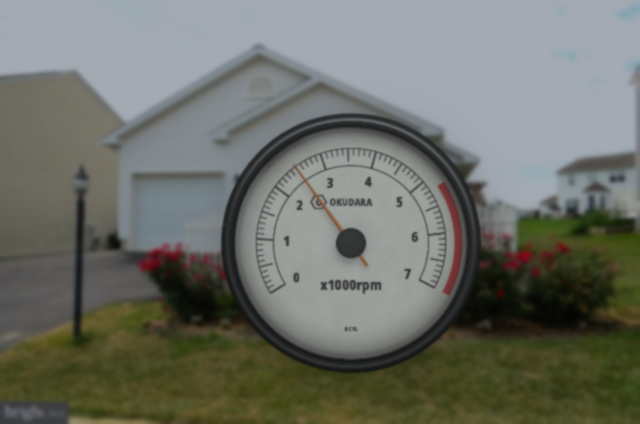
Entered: 2500; rpm
